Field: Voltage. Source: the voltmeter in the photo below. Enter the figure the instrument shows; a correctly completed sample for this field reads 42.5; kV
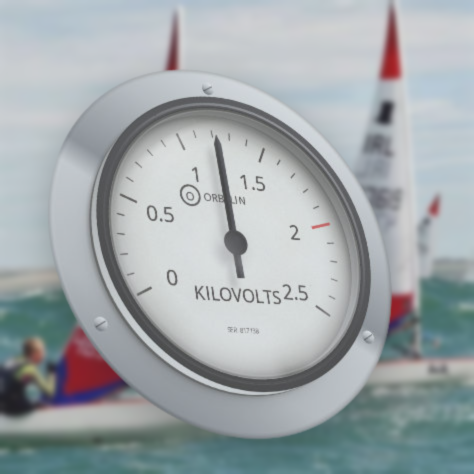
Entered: 1.2; kV
